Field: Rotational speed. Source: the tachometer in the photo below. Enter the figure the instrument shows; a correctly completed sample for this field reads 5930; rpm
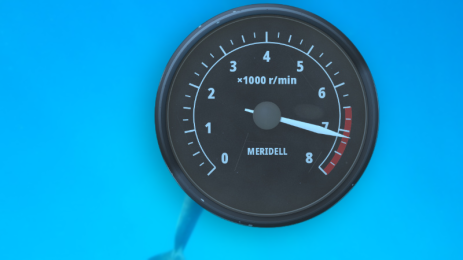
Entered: 7125; rpm
